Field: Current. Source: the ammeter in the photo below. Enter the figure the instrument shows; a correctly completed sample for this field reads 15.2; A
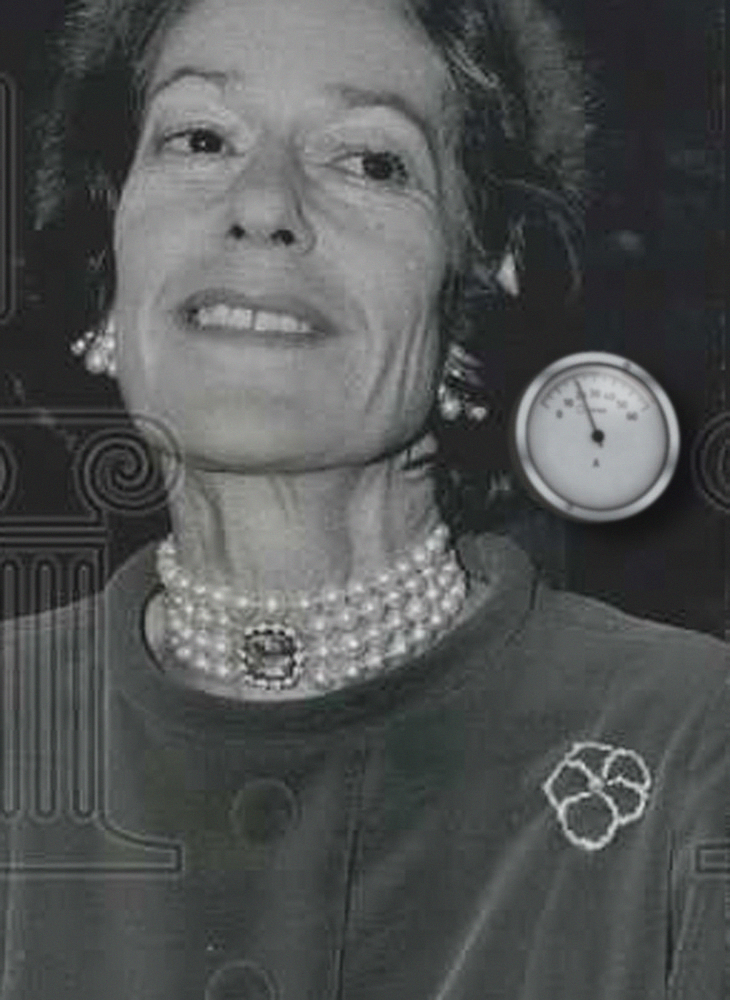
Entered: 20; A
